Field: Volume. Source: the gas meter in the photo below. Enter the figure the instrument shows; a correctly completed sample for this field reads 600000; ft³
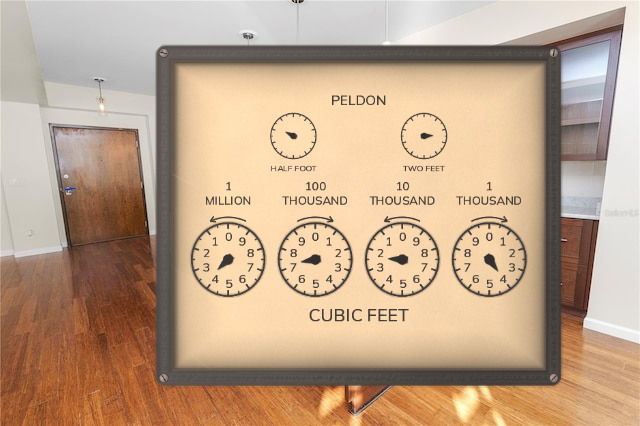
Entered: 372400; ft³
